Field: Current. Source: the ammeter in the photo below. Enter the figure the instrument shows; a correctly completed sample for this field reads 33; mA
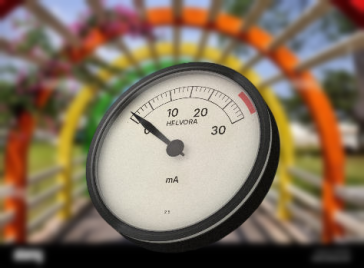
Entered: 1; mA
